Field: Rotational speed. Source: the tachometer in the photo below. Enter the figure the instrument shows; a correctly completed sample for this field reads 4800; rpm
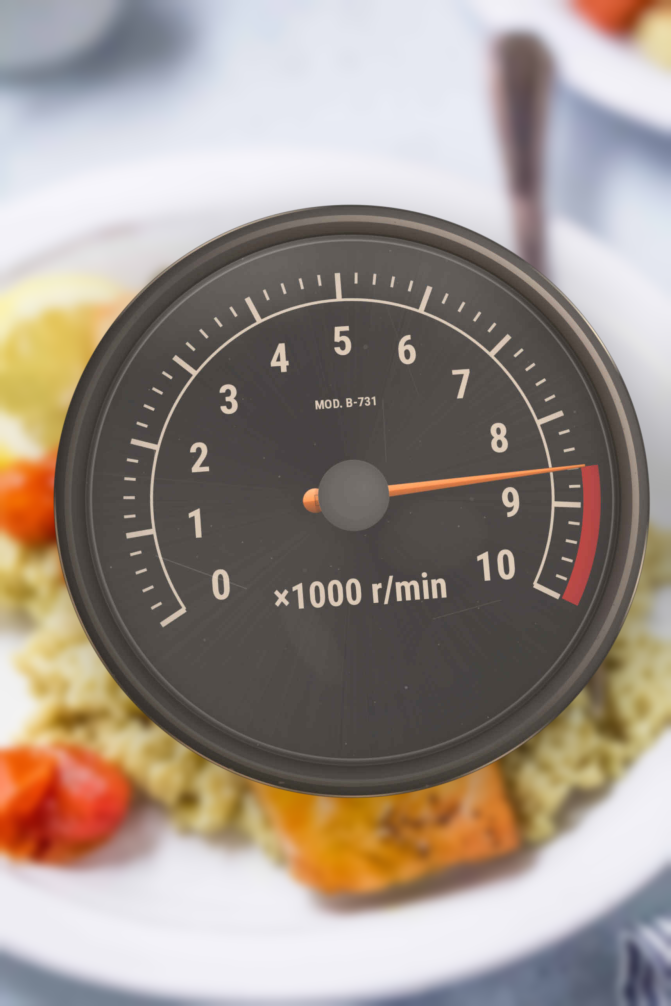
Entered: 8600; rpm
